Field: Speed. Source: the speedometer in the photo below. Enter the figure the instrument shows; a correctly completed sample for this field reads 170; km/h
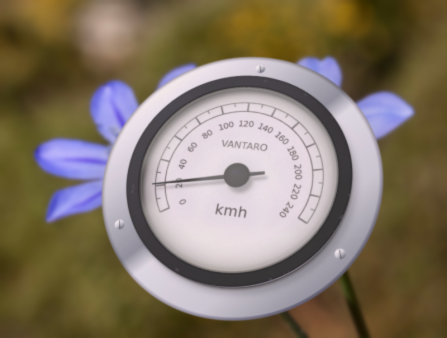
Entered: 20; km/h
